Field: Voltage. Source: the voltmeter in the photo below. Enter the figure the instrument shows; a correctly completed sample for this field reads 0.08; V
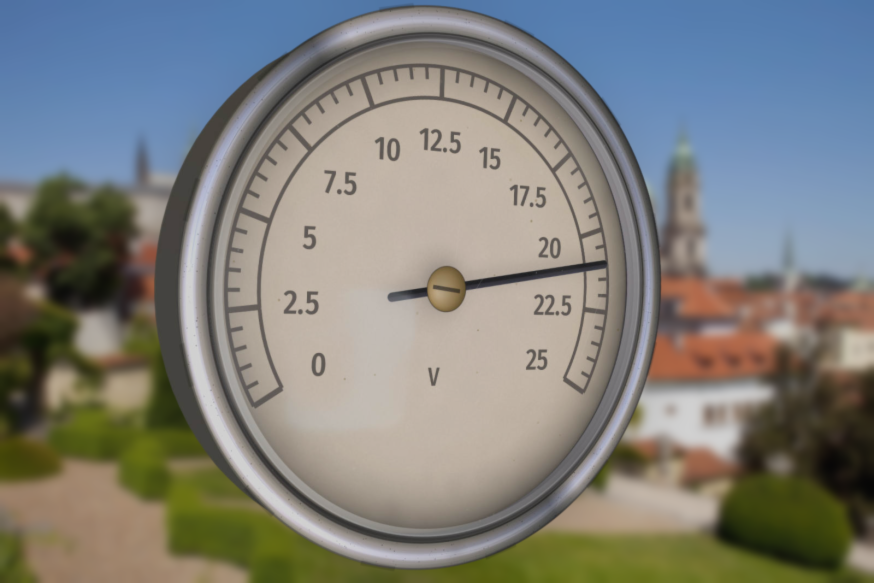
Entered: 21; V
